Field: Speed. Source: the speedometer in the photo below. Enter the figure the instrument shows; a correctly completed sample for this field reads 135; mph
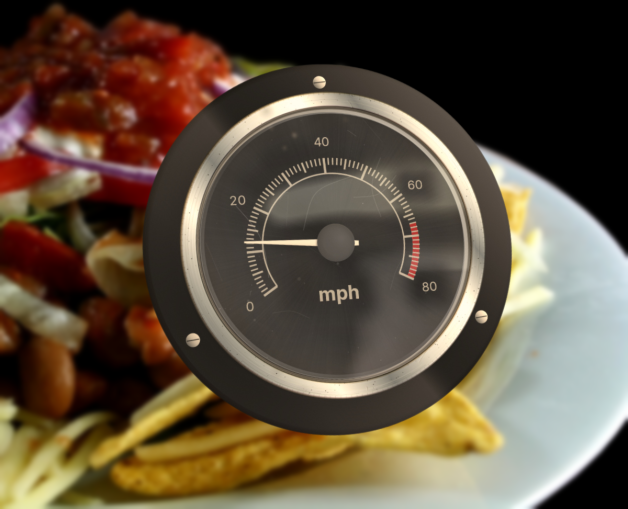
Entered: 12; mph
